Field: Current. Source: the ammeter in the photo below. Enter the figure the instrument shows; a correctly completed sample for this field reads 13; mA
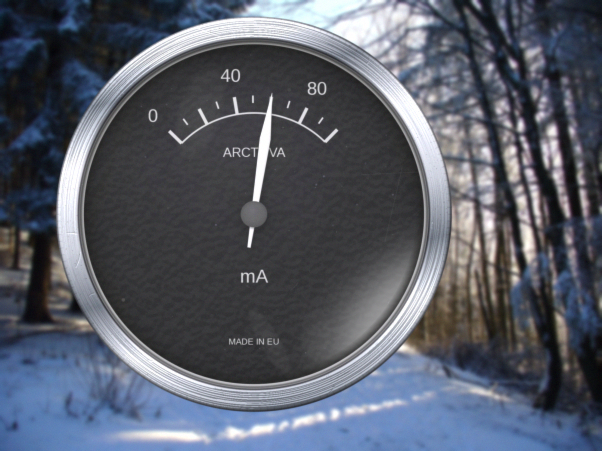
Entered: 60; mA
